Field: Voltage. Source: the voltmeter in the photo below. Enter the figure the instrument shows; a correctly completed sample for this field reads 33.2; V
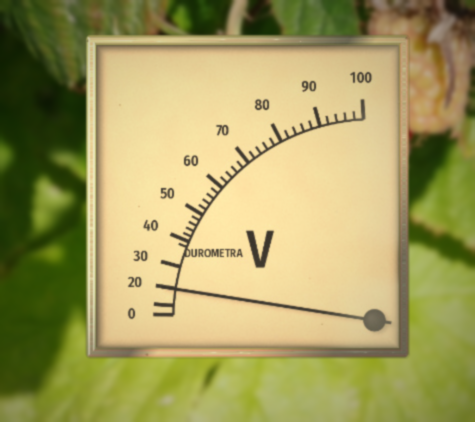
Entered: 20; V
